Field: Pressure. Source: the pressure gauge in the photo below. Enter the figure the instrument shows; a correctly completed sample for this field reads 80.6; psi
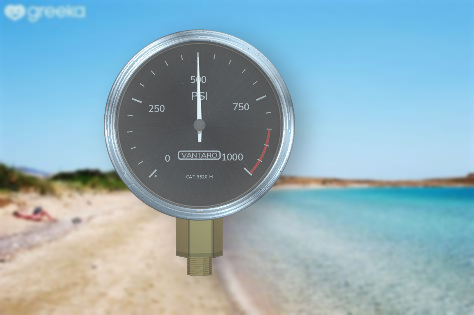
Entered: 500; psi
